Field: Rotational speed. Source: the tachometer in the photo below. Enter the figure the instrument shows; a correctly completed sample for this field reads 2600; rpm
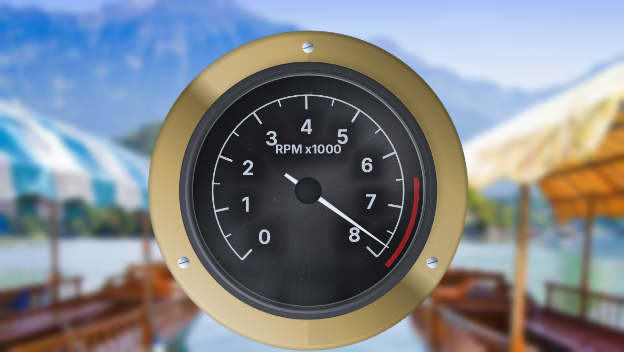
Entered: 7750; rpm
